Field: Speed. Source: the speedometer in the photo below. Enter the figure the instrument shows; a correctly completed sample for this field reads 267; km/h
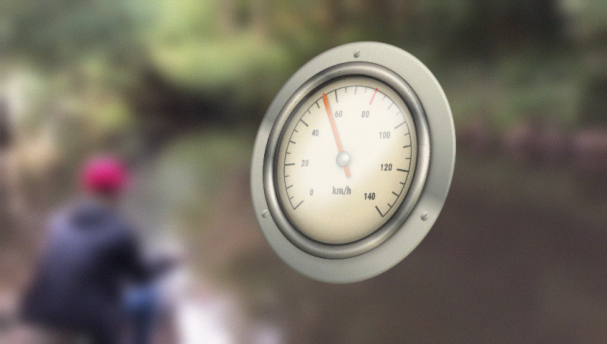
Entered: 55; km/h
